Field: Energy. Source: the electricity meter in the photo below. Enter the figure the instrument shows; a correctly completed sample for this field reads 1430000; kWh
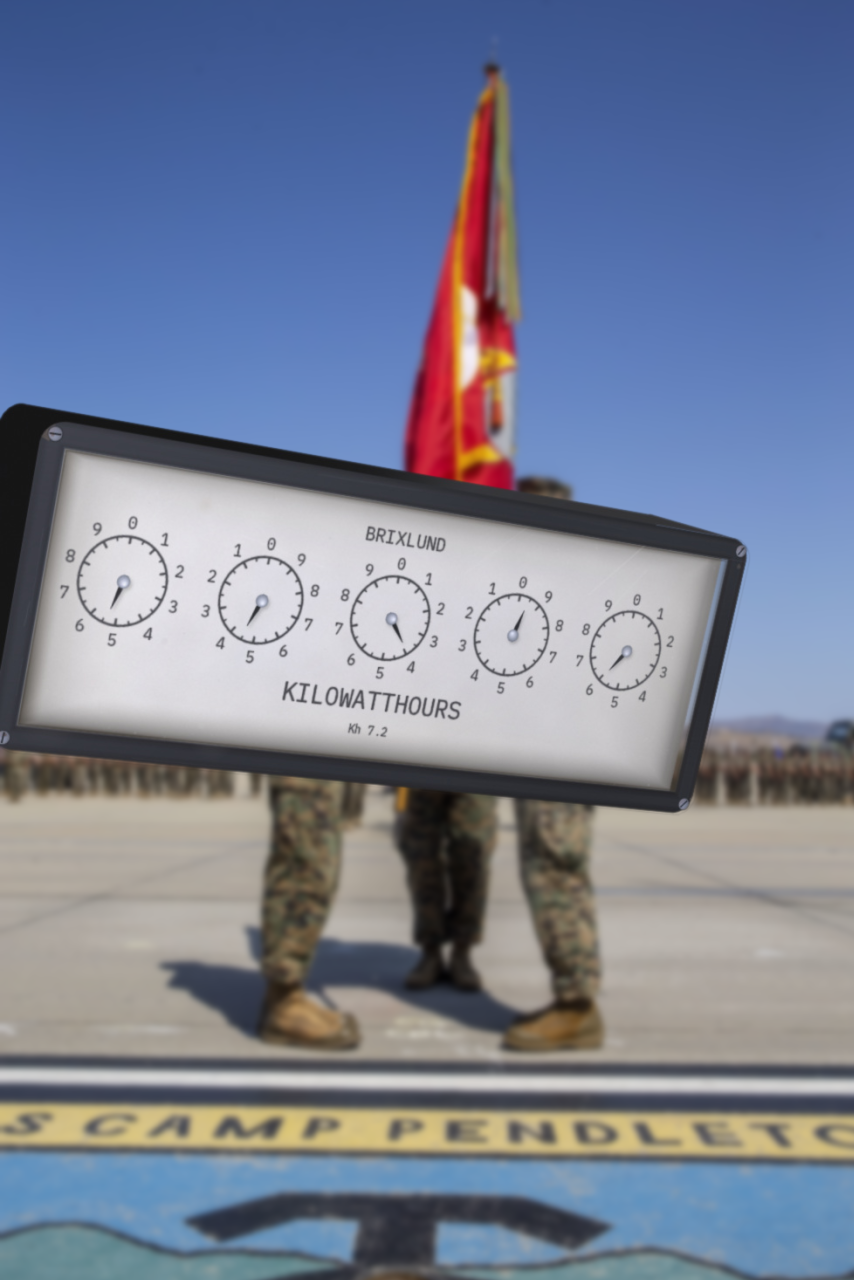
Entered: 54396; kWh
